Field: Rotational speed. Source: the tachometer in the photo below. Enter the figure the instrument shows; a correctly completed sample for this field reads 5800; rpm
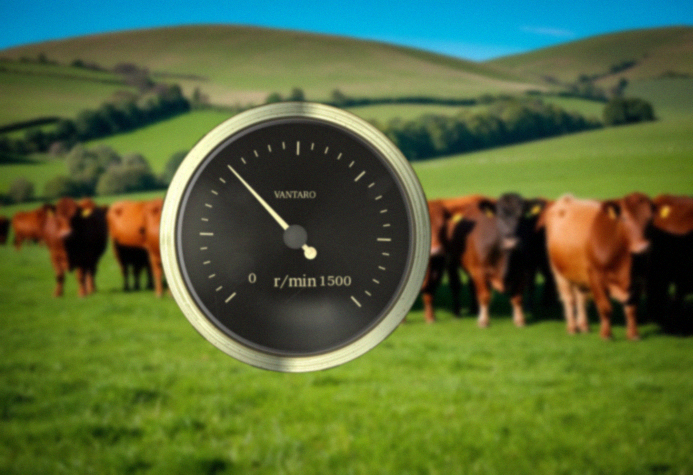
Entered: 500; rpm
